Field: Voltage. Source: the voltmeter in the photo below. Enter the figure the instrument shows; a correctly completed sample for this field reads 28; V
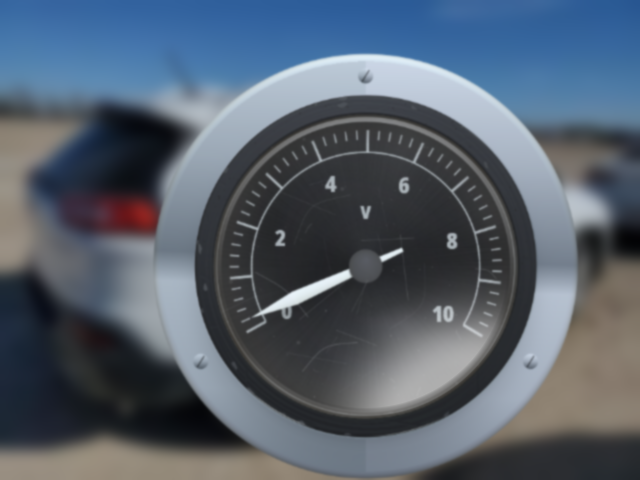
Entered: 0.2; V
